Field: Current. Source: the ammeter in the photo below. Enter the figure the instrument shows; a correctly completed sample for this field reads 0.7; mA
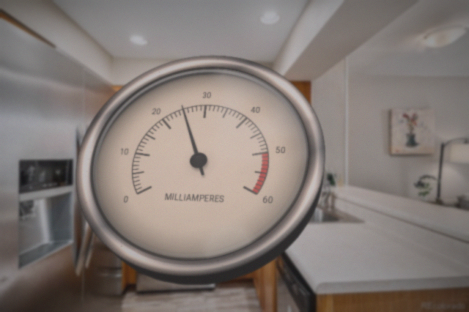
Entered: 25; mA
